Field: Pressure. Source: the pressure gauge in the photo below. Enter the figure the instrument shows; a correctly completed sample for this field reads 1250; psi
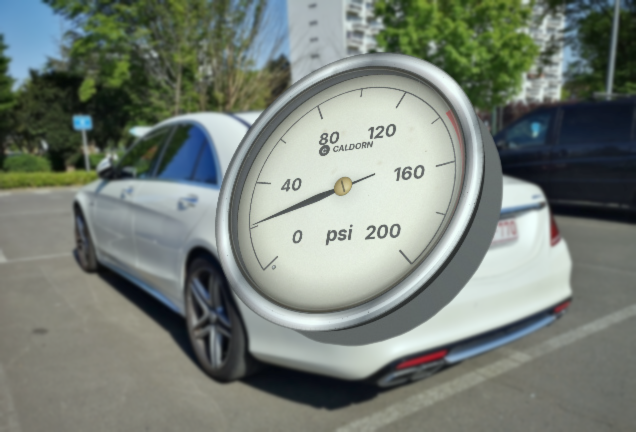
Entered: 20; psi
